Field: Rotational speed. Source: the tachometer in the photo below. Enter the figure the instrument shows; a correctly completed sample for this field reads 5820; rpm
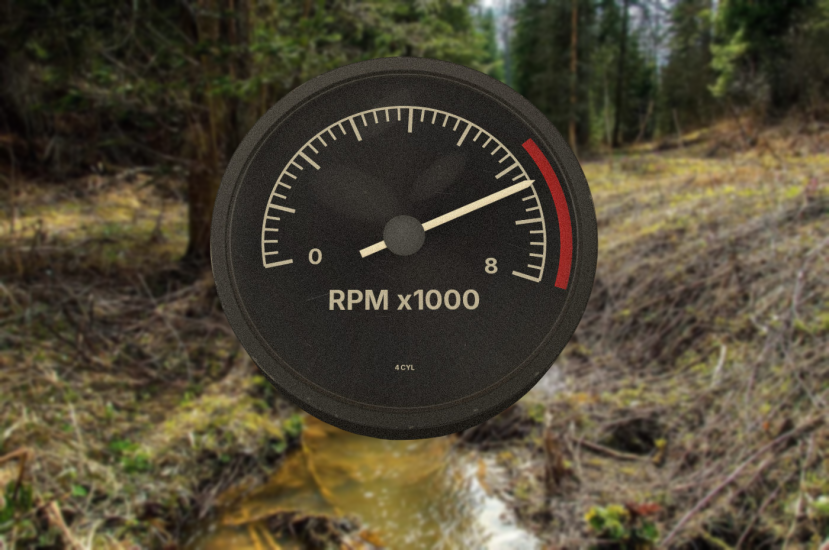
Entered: 6400; rpm
